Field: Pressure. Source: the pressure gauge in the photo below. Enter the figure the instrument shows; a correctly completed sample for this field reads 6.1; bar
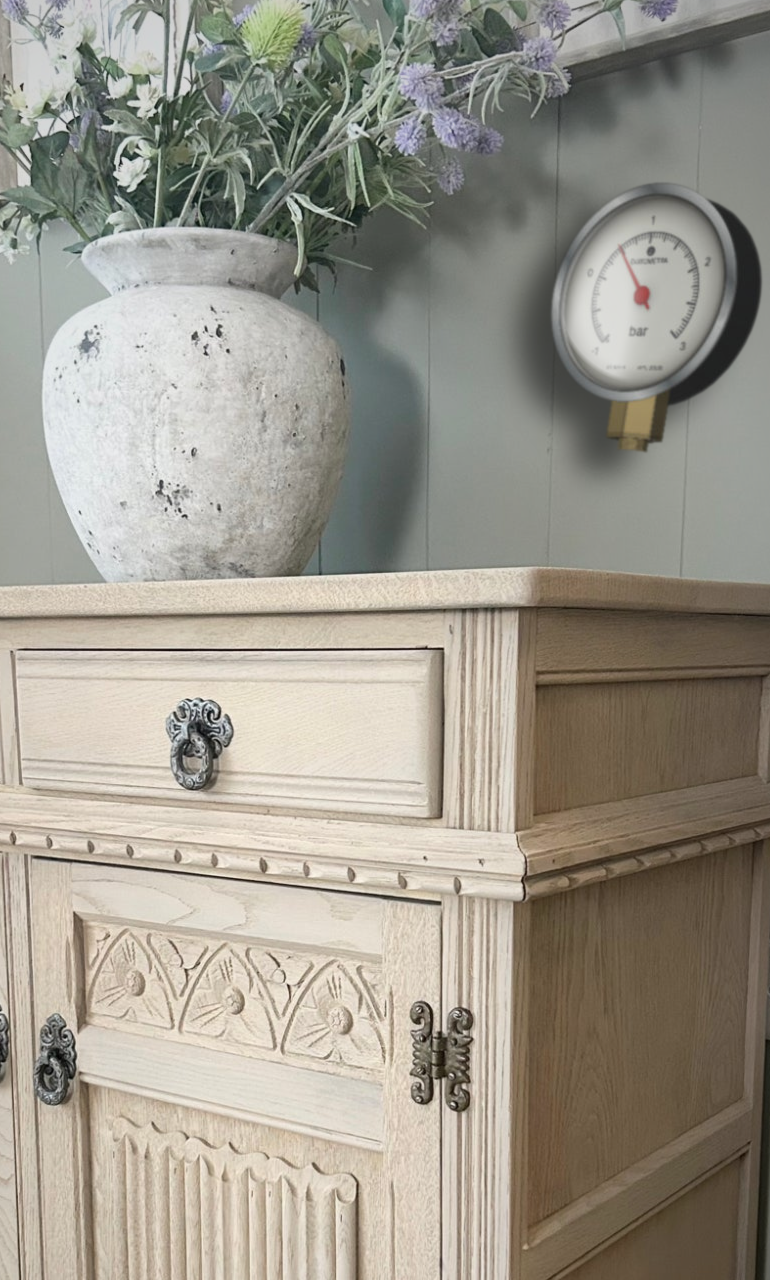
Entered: 0.5; bar
